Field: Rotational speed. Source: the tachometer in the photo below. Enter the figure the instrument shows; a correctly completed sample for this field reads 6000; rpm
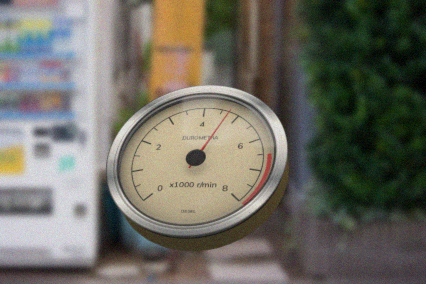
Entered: 4750; rpm
